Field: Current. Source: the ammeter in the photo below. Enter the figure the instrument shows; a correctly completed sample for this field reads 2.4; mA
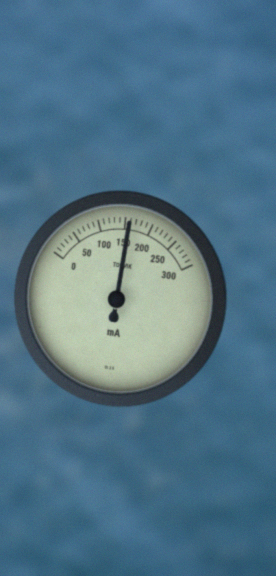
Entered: 160; mA
